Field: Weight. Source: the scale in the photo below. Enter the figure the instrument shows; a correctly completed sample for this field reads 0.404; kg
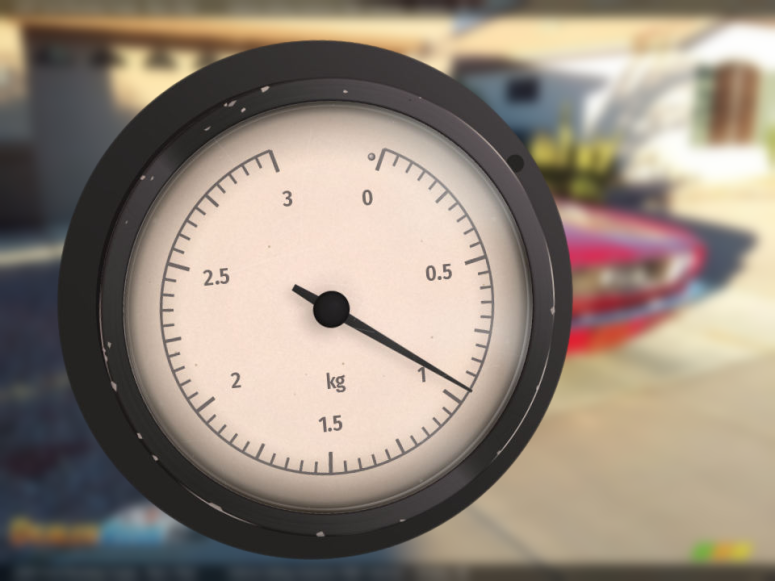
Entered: 0.95; kg
